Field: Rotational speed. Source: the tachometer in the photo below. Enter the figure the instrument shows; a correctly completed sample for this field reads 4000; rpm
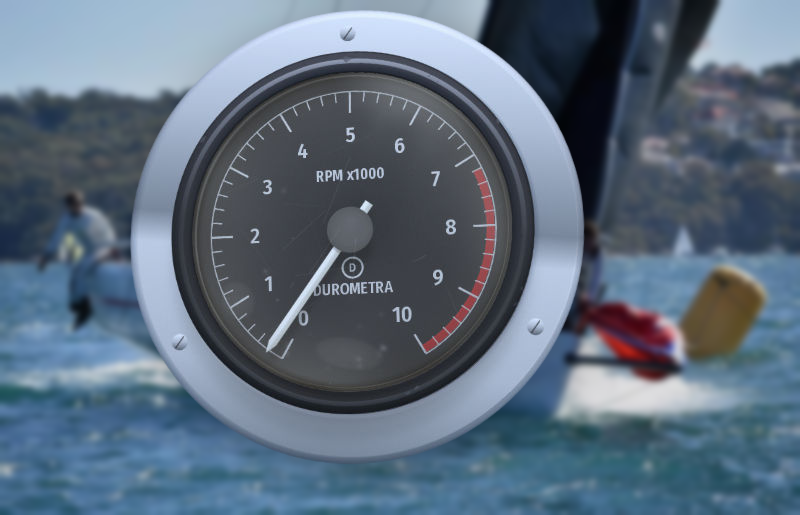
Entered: 200; rpm
